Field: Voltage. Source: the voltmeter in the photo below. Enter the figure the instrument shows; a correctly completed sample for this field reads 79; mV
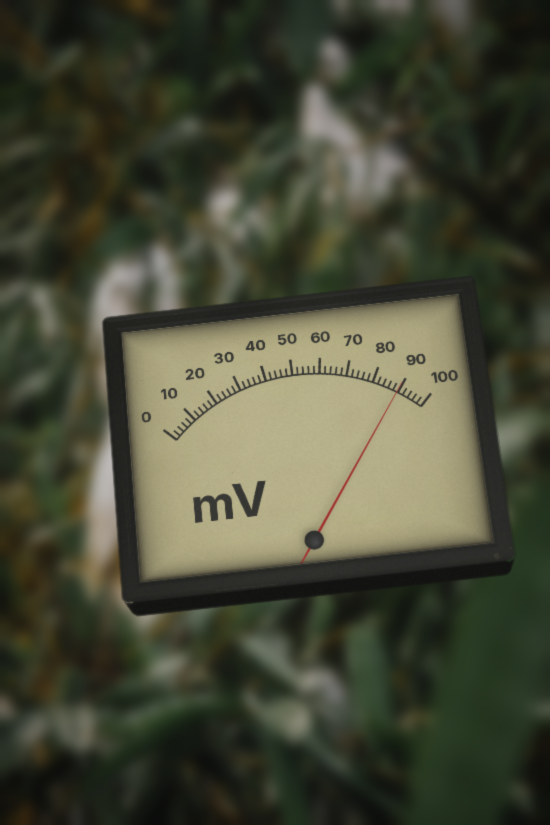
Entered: 90; mV
